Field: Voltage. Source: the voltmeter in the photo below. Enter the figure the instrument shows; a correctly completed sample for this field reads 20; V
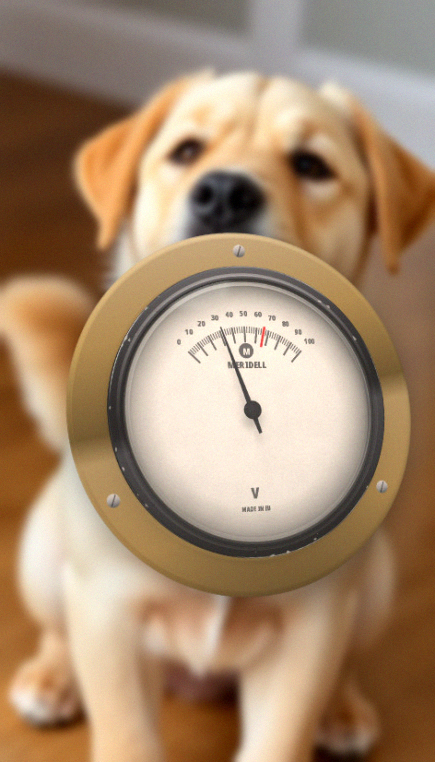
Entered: 30; V
